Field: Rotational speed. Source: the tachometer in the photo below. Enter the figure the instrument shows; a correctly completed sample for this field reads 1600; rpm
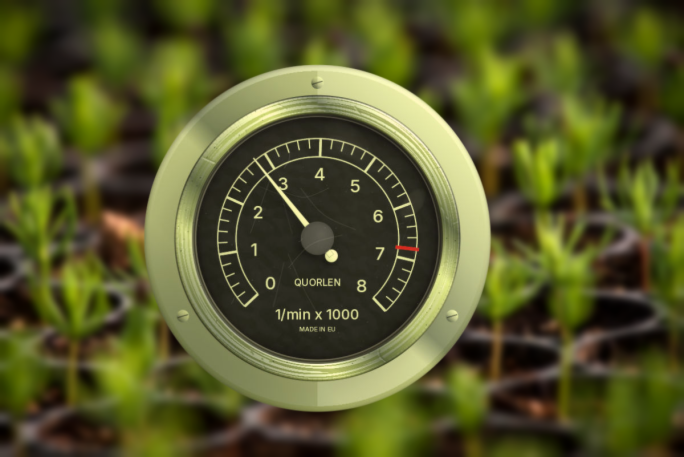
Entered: 2800; rpm
